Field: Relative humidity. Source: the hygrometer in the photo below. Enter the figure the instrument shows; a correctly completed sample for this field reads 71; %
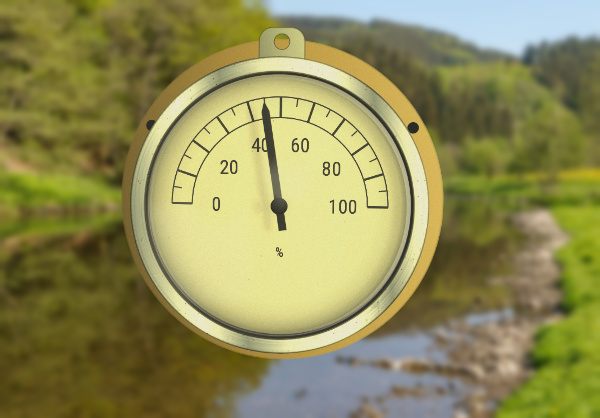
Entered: 45; %
